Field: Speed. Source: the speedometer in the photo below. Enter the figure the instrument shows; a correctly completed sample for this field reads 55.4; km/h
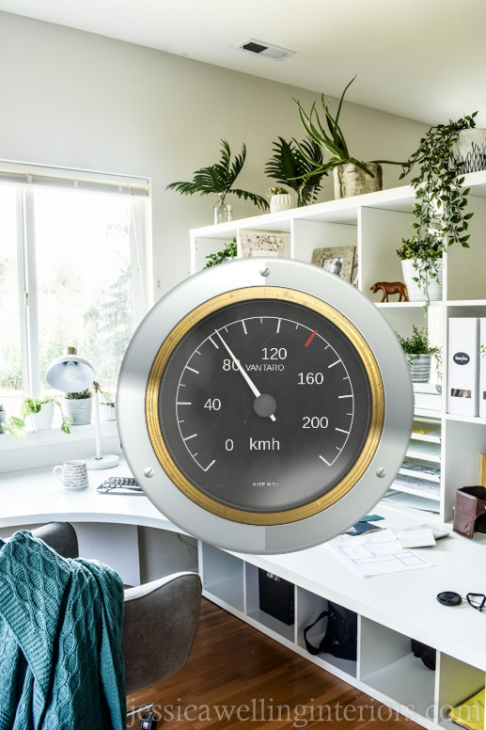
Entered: 85; km/h
